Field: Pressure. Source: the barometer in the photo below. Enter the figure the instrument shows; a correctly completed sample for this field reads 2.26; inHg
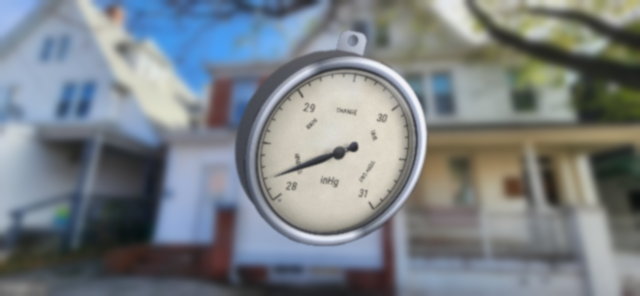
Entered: 28.2; inHg
